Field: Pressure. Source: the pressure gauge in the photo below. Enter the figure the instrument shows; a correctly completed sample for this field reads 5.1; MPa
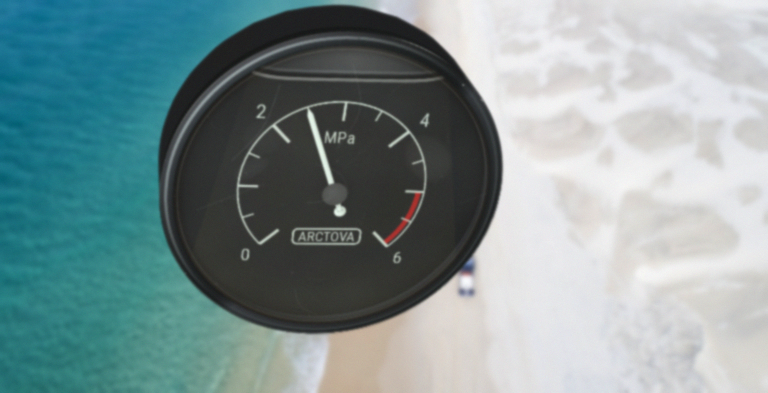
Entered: 2.5; MPa
